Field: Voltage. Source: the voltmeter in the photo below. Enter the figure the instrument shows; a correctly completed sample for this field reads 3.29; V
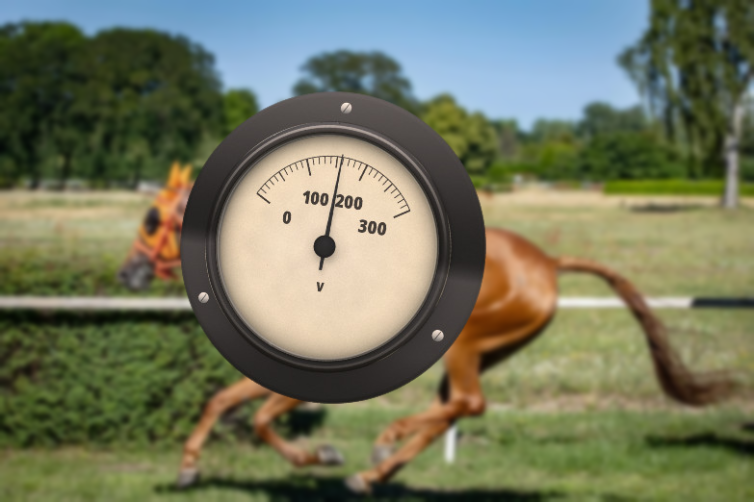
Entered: 160; V
